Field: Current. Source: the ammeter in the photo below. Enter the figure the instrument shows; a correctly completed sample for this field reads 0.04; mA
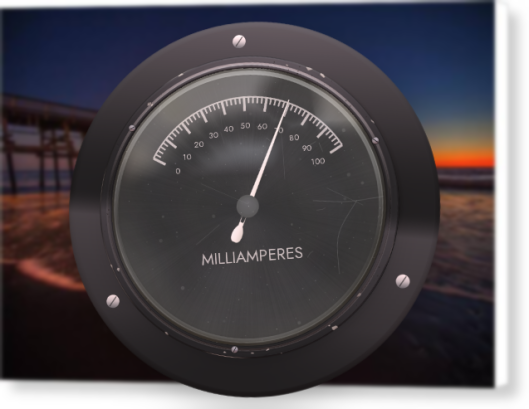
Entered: 70; mA
